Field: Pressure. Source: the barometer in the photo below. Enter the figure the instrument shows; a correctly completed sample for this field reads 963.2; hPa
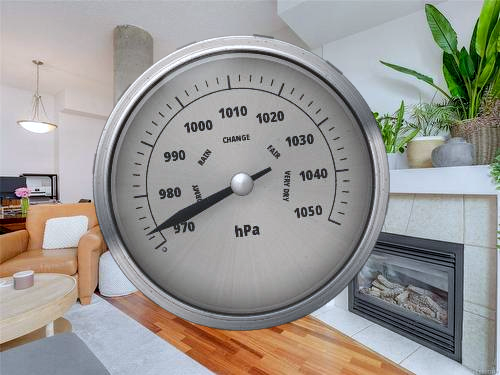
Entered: 973; hPa
